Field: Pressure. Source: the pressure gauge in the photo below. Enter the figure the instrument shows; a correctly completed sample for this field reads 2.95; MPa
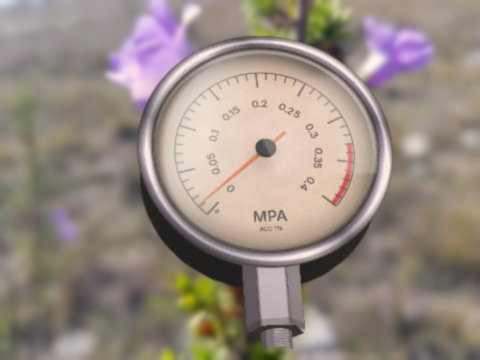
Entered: 0.01; MPa
